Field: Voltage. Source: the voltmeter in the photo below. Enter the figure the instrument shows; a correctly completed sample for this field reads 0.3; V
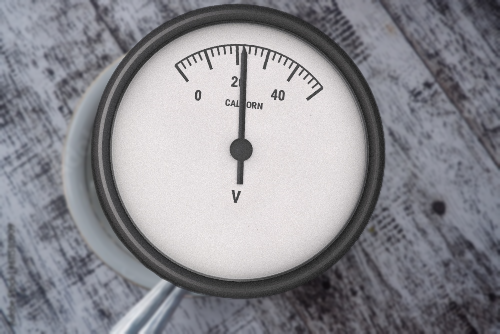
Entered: 22; V
